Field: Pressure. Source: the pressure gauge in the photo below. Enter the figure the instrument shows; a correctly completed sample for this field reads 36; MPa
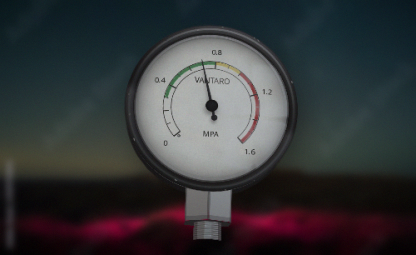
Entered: 0.7; MPa
